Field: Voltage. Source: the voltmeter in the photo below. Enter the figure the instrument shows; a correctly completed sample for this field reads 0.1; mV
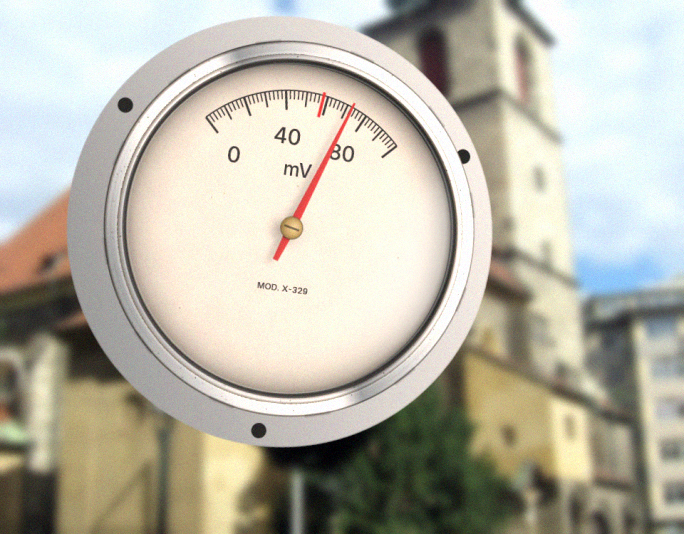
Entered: 72; mV
